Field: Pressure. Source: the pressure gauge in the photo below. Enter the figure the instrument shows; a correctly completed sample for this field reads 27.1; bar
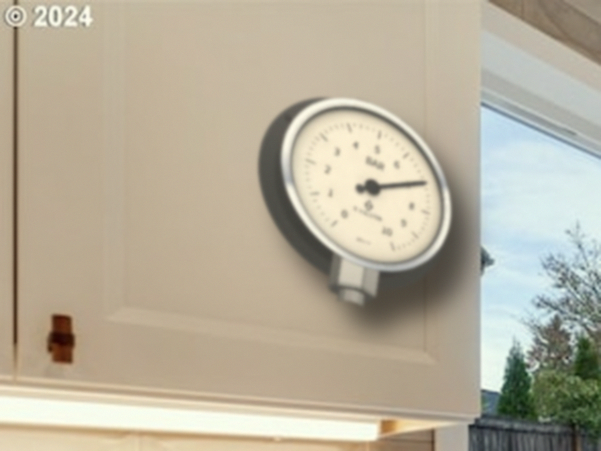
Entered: 7; bar
